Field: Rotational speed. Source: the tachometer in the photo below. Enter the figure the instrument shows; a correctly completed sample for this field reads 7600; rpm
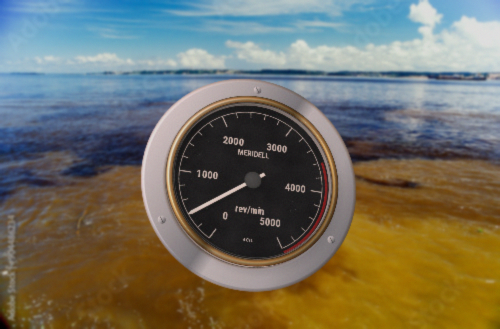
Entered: 400; rpm
